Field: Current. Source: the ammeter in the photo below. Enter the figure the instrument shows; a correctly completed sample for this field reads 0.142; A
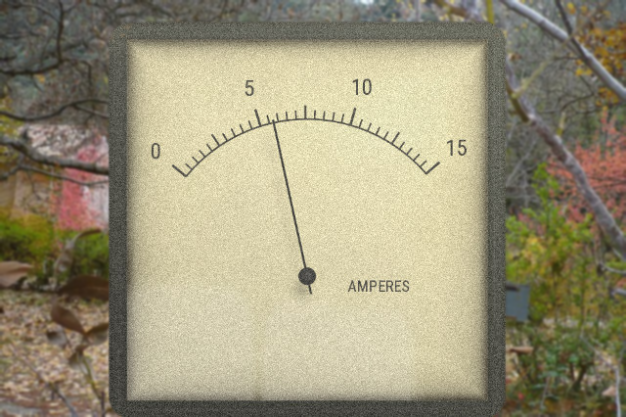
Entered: 5.75; A
